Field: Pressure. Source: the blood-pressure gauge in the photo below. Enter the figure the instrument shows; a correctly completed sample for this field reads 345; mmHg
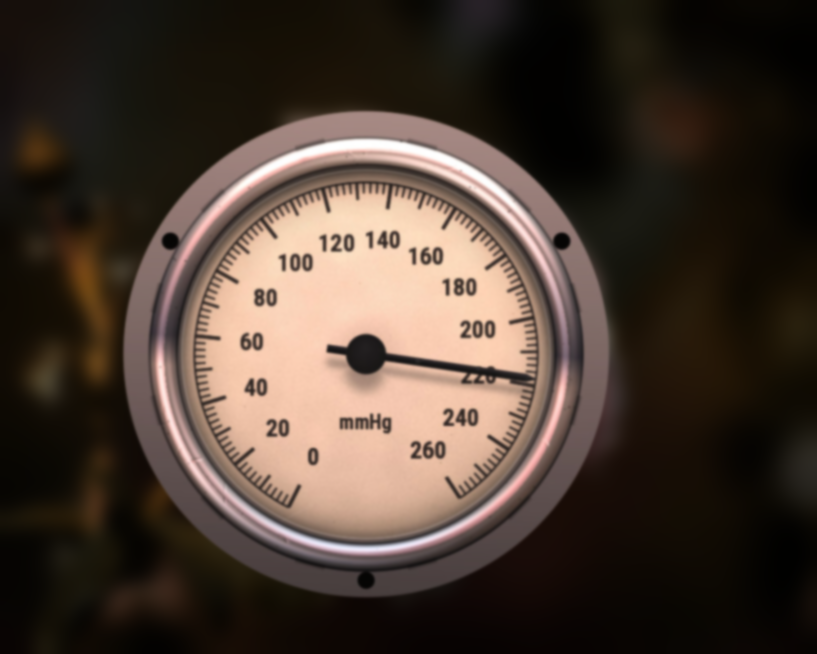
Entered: 218; mmHg
